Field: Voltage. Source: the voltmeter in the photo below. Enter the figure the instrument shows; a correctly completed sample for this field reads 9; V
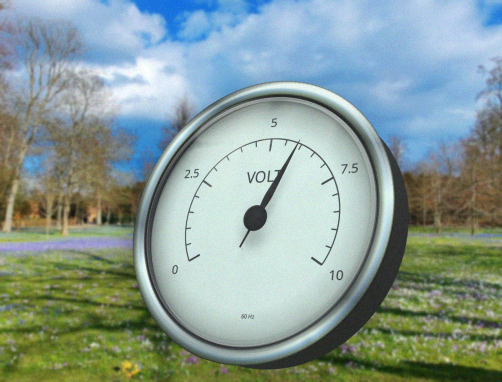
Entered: 6; V
